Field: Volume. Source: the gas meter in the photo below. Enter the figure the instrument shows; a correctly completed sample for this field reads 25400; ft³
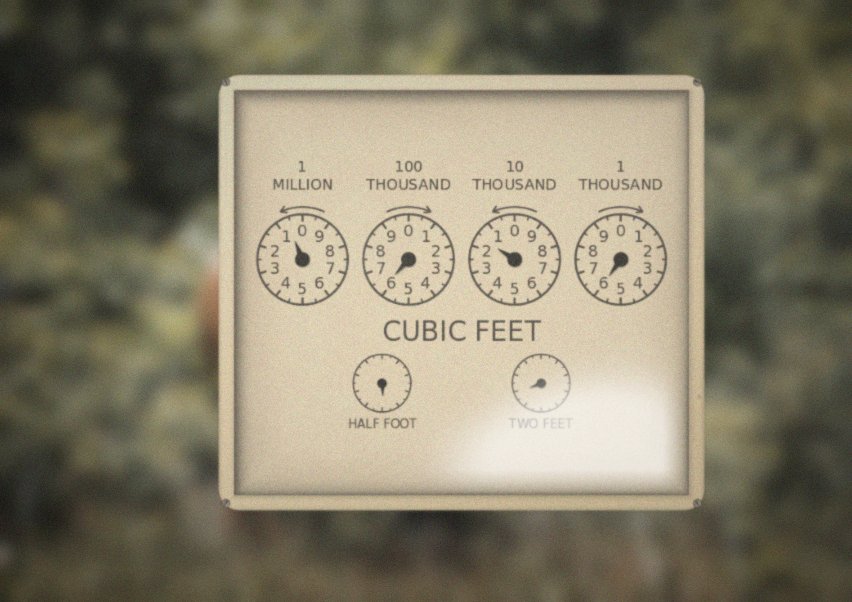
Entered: 61600; ft³
